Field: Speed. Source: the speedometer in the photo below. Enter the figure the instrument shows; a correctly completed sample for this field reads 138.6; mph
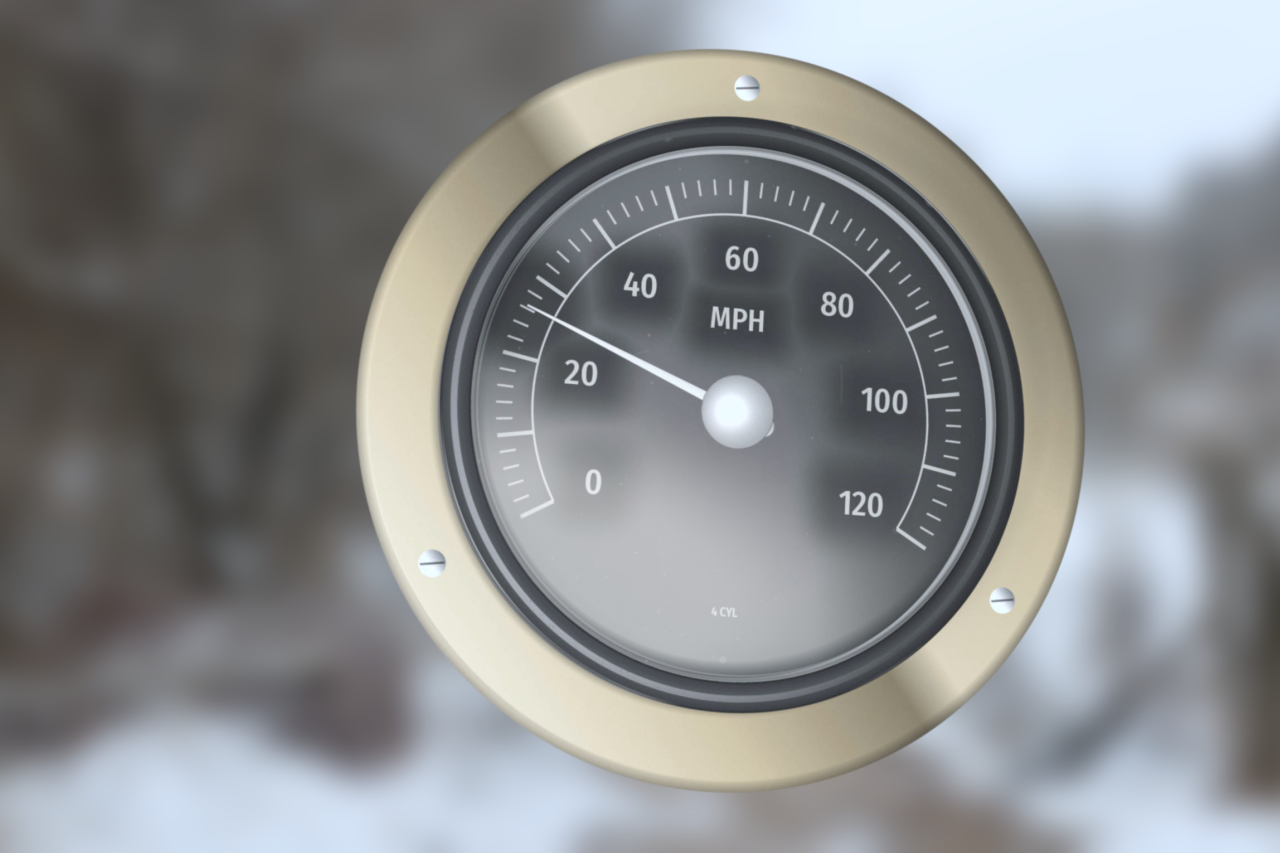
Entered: 26; mph
